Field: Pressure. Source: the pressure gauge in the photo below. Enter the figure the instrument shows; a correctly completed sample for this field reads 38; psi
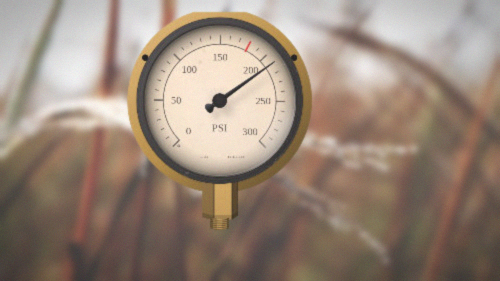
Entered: 210; psi
